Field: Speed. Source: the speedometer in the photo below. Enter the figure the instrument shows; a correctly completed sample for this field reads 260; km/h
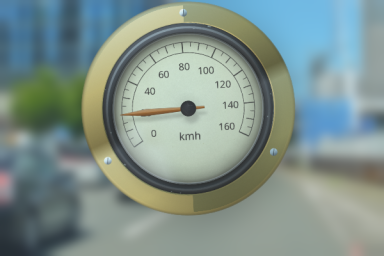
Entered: 20; km/h
